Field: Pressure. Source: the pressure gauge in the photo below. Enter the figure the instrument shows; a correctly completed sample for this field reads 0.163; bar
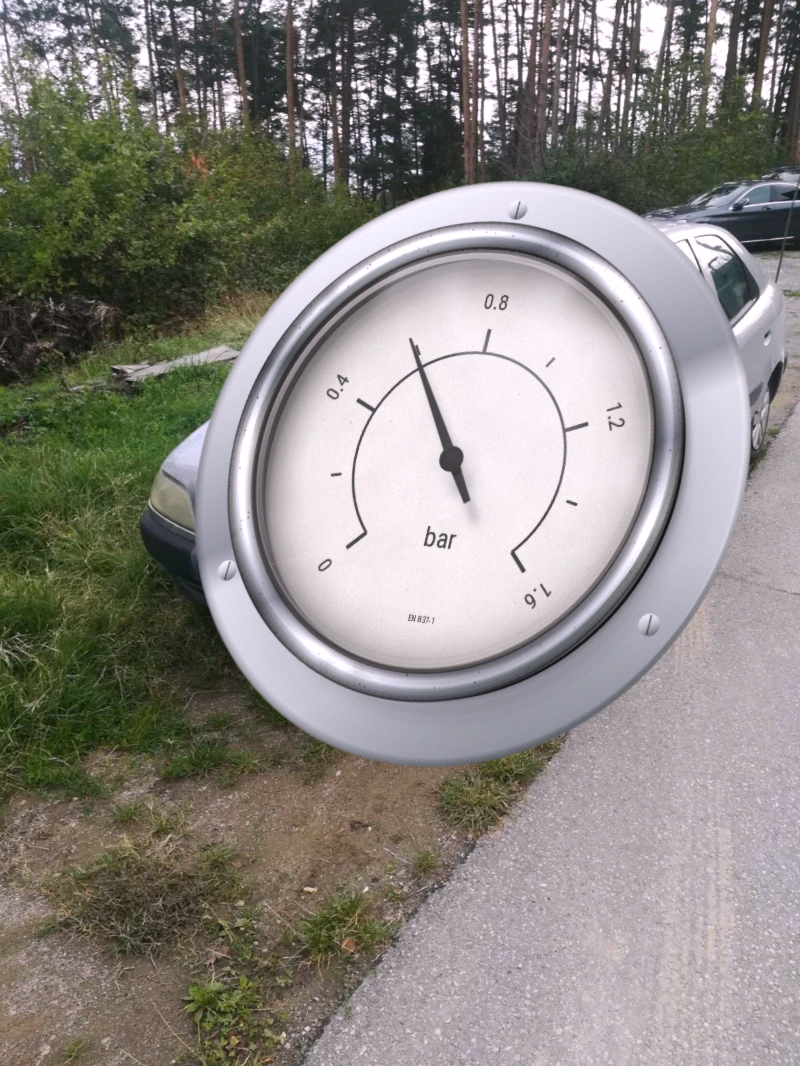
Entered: 0.6; bar
